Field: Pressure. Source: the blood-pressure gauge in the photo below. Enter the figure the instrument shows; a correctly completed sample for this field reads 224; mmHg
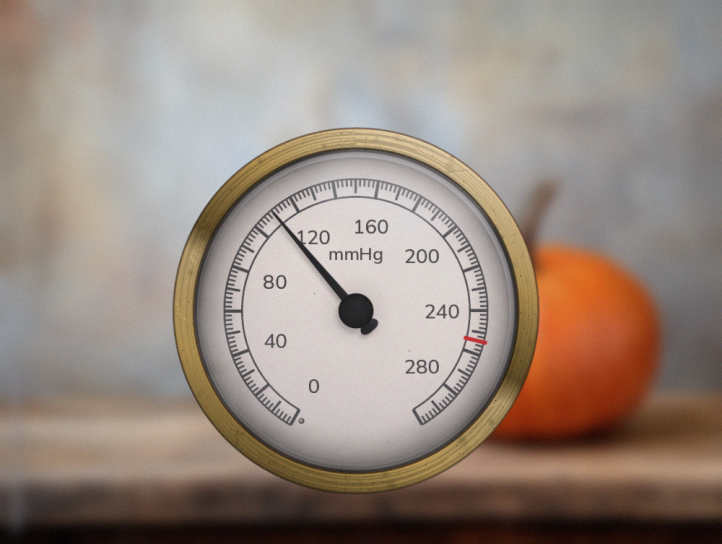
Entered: 110; mmHg
